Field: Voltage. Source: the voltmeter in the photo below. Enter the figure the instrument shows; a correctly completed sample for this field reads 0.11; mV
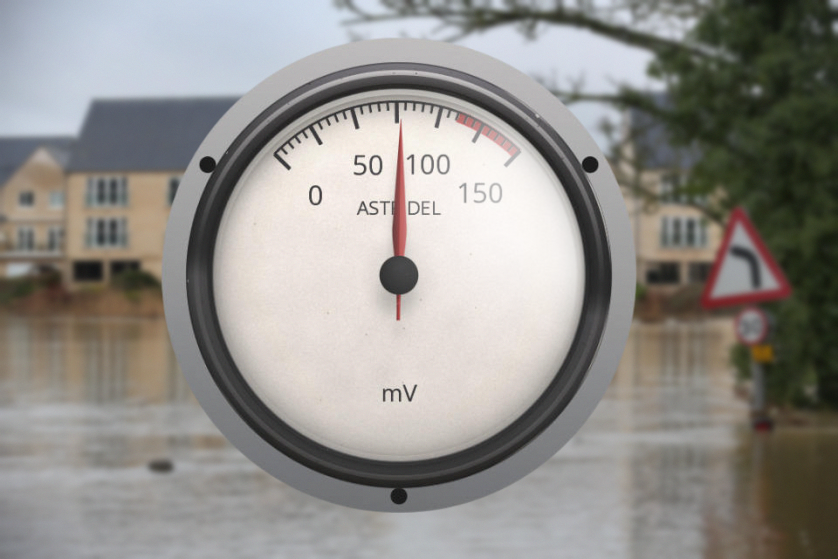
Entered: 77.5; mV
